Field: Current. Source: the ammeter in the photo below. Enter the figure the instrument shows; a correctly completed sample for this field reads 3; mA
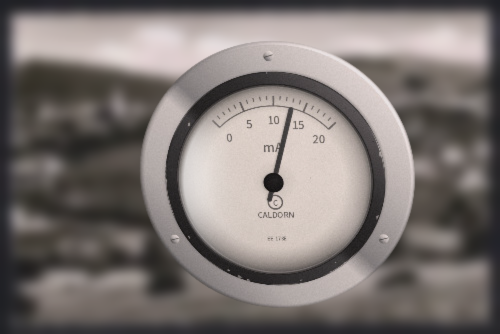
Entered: 13; mA
